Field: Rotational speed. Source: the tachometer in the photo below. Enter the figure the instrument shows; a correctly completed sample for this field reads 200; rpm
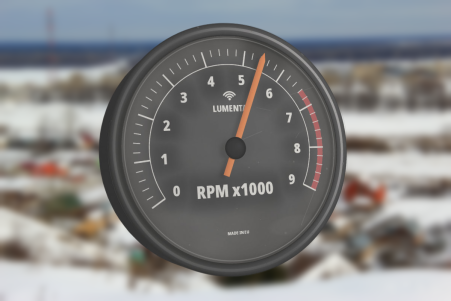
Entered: 5400; rpm
